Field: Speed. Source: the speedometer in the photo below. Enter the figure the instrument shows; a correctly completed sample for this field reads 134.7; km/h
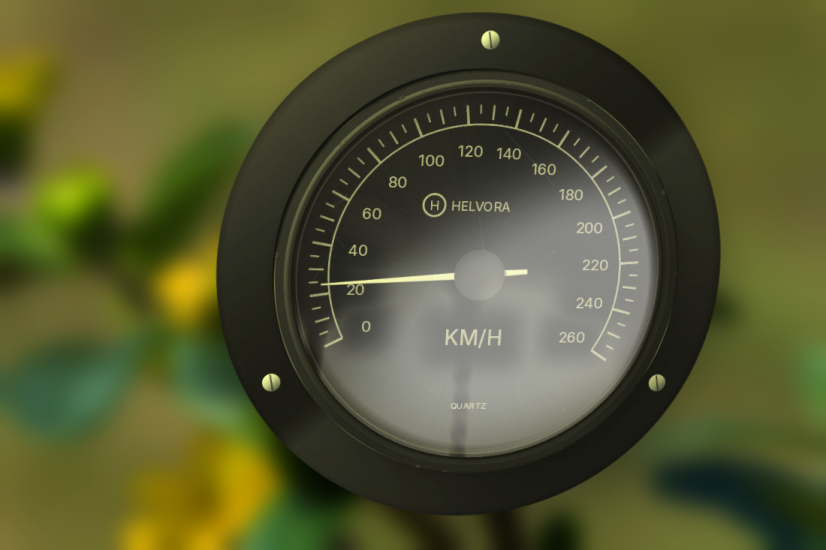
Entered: 25; km/h
